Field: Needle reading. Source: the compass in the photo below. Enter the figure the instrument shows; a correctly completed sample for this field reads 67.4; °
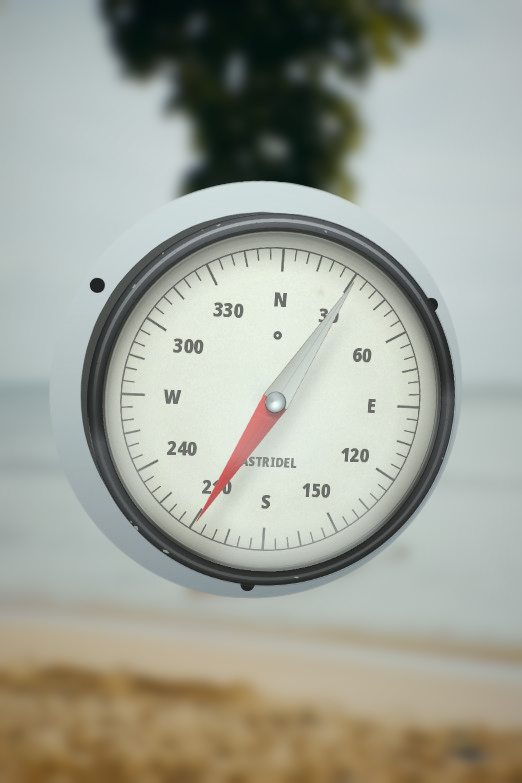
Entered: 210; °
